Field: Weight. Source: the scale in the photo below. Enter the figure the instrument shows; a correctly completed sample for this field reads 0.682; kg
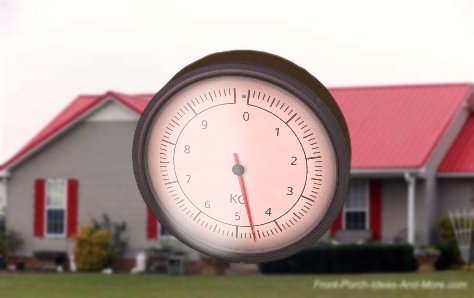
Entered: 4.6; kg
